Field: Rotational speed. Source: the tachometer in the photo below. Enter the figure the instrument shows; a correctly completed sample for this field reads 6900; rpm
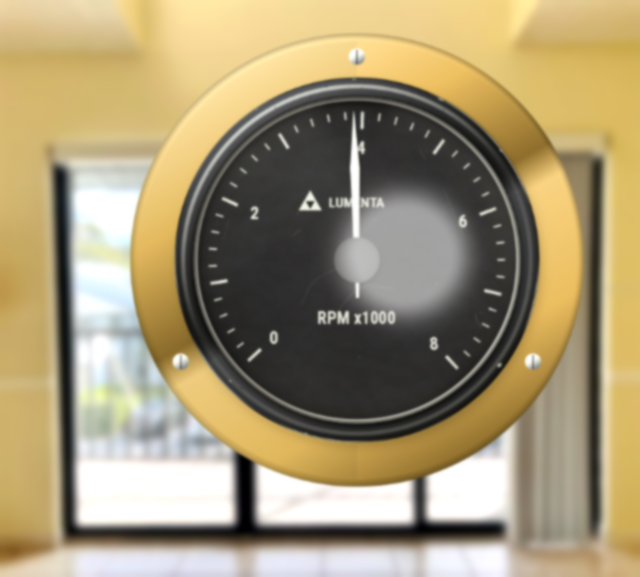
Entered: 3900; rpm
